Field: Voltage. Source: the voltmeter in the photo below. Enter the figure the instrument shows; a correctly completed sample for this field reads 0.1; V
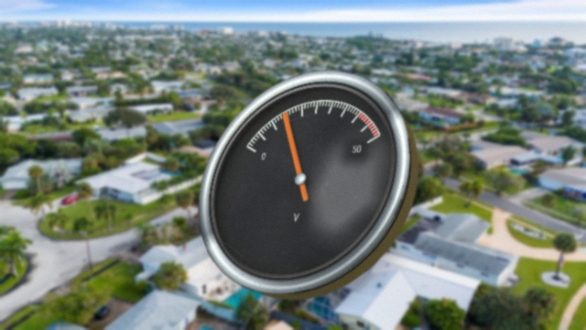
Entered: 15; V
